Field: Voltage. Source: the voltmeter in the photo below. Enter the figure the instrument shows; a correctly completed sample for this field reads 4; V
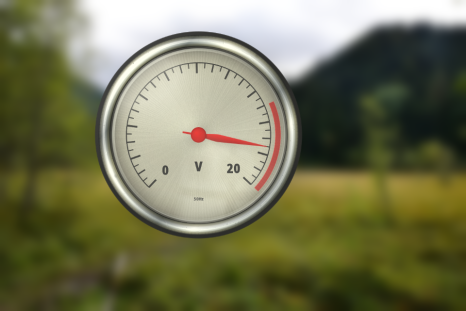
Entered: 17.5; V
